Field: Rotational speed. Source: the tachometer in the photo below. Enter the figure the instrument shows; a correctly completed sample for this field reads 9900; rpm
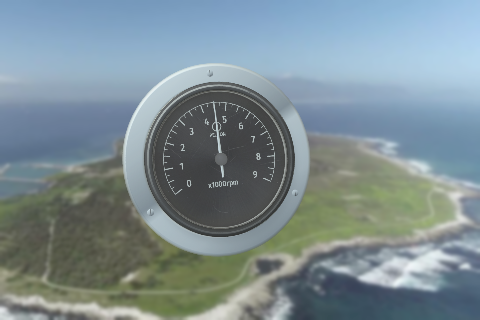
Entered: 4500; rpm
